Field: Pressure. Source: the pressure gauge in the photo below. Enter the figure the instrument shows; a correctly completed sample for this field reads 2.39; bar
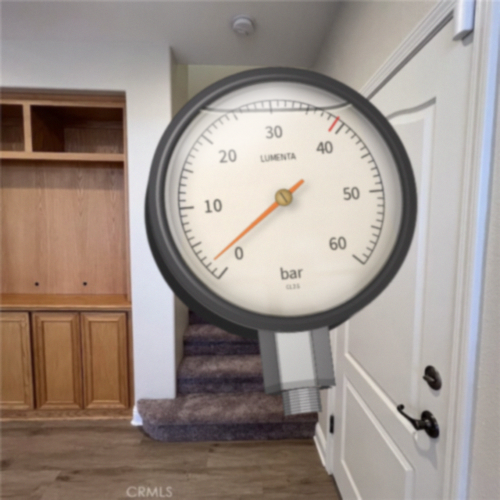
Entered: 2; bar
